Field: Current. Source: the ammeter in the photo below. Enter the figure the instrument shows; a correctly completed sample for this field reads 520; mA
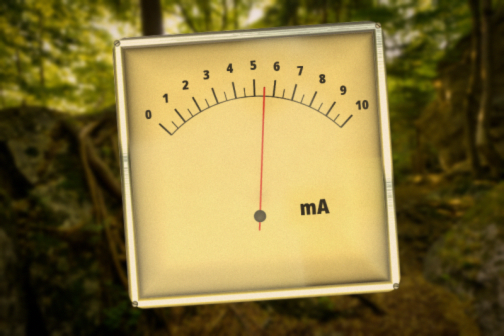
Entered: 5.5; mA
